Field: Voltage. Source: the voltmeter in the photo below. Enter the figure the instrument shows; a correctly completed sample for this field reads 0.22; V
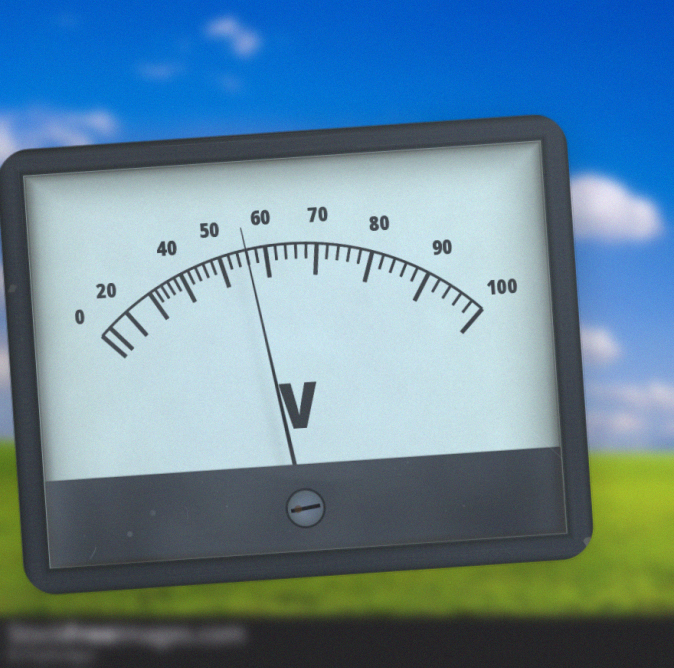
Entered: 56; V
